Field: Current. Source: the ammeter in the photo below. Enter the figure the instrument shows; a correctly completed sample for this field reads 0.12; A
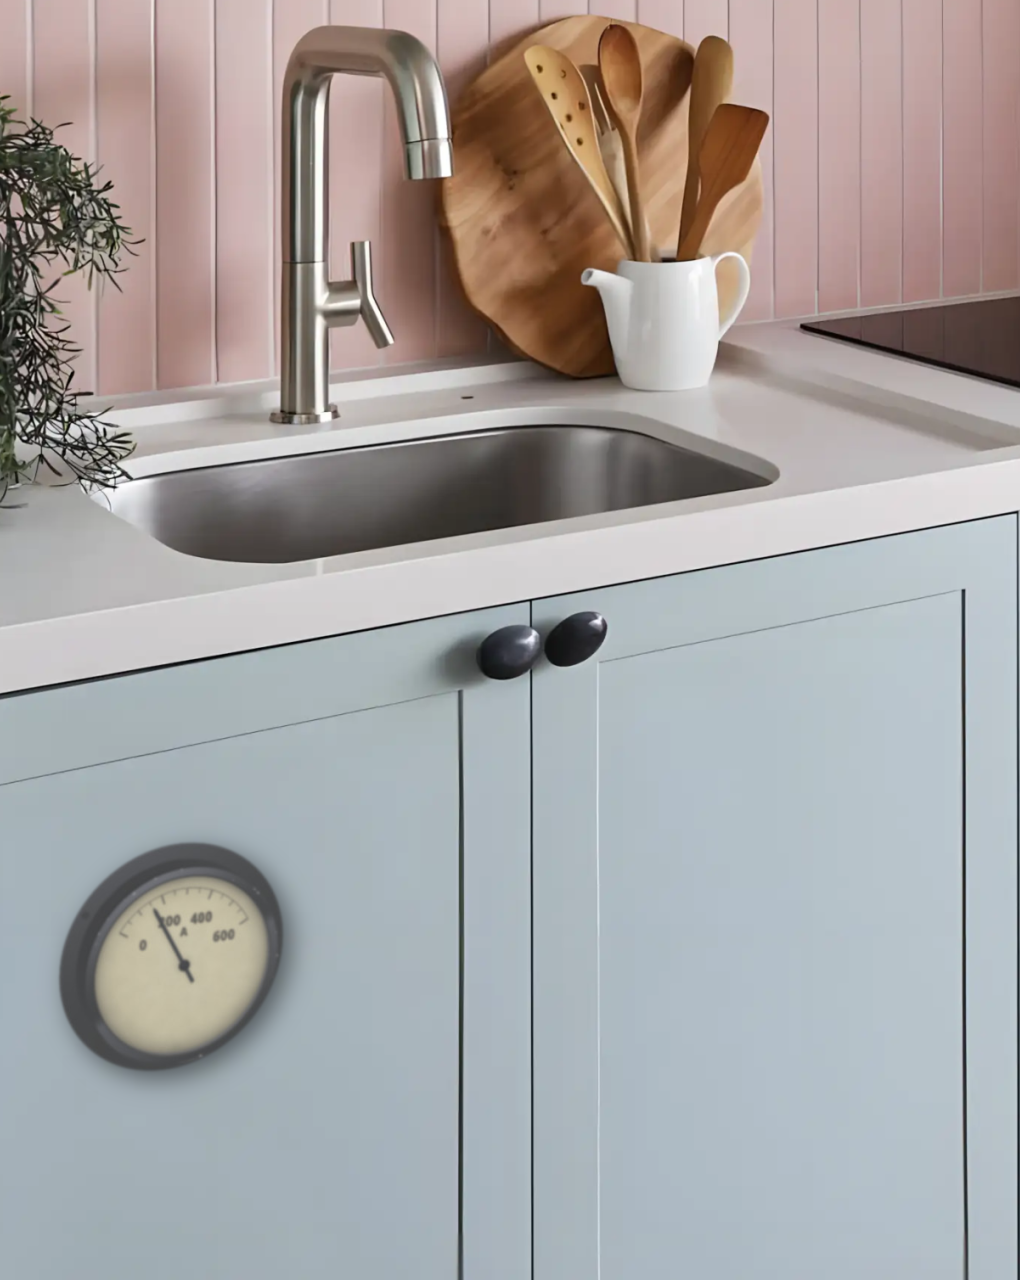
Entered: 150; A
